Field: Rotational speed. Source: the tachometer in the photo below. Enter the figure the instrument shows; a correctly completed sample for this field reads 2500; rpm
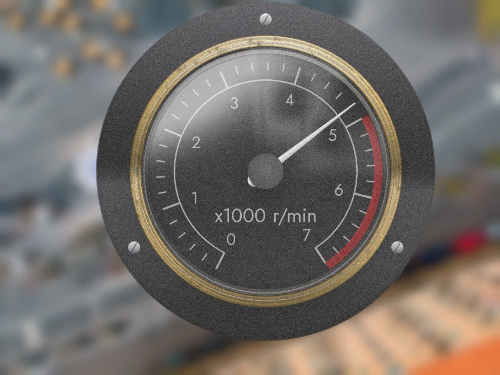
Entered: 4800; rpm
